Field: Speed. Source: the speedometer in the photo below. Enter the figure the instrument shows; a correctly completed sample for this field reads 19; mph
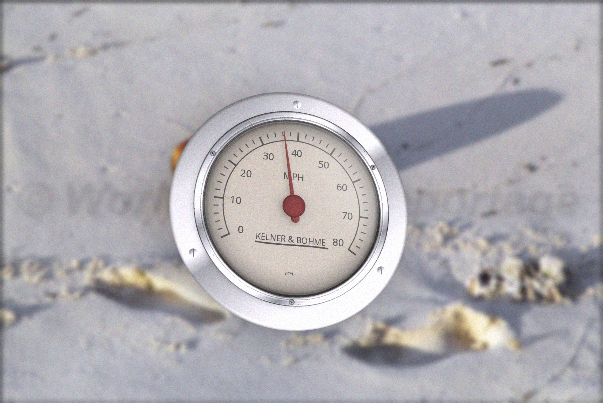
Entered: 36; mph
